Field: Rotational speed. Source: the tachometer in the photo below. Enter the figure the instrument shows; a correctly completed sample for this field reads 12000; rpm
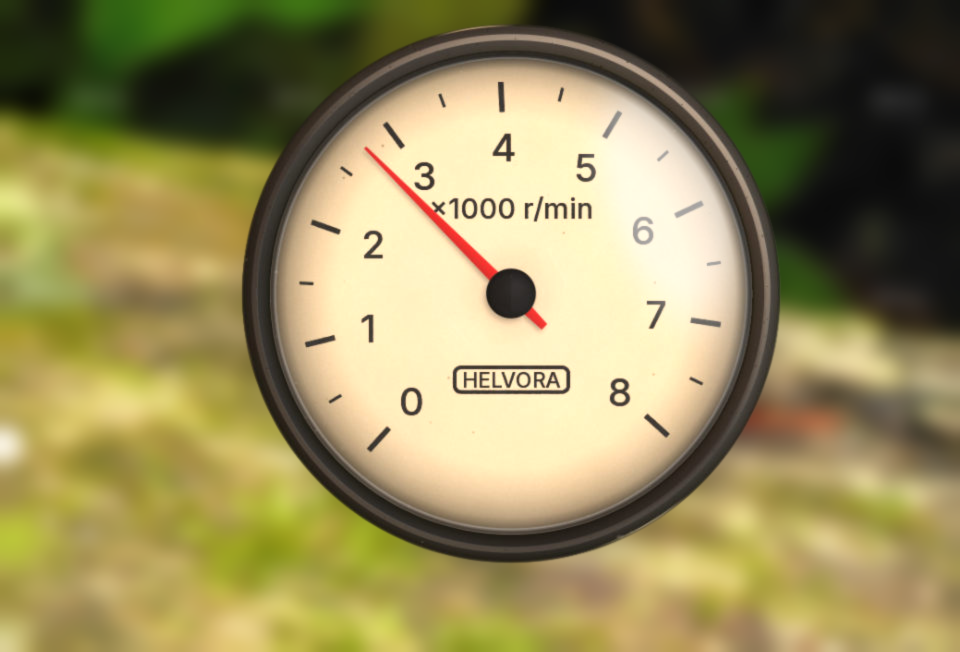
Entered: 2750; rpm
